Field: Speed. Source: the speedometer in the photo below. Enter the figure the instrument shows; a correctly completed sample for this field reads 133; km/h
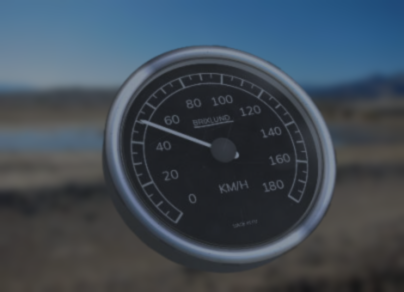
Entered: 50; km/h
